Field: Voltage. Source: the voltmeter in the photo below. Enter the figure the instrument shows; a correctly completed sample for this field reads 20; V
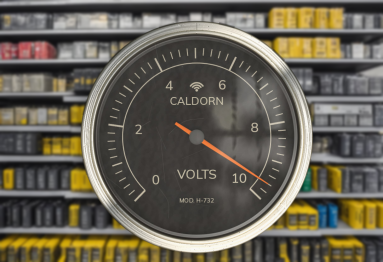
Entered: 9.6; V
